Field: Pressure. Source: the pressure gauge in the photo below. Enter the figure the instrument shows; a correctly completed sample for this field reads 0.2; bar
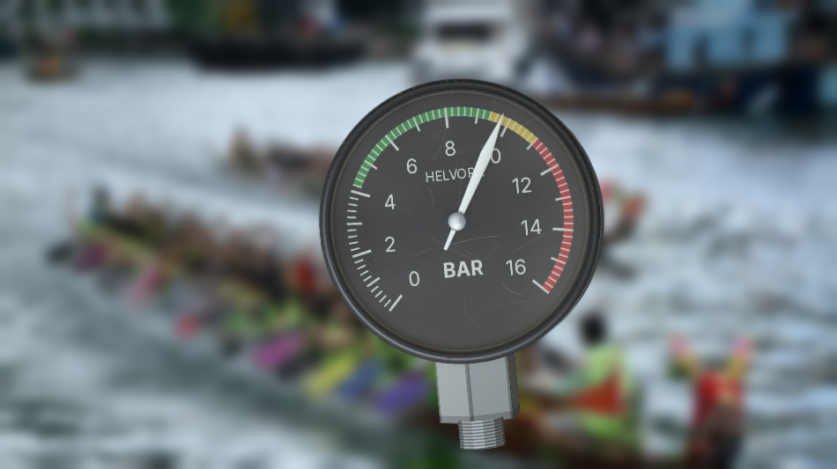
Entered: 9.8; bar
